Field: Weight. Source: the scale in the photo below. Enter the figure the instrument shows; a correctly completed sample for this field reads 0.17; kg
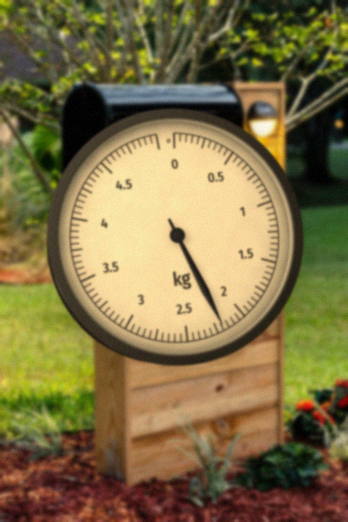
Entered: 2.2; kg
